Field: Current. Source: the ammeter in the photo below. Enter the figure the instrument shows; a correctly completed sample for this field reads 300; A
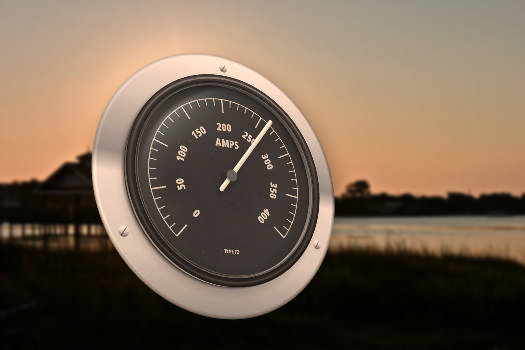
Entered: 260; A
